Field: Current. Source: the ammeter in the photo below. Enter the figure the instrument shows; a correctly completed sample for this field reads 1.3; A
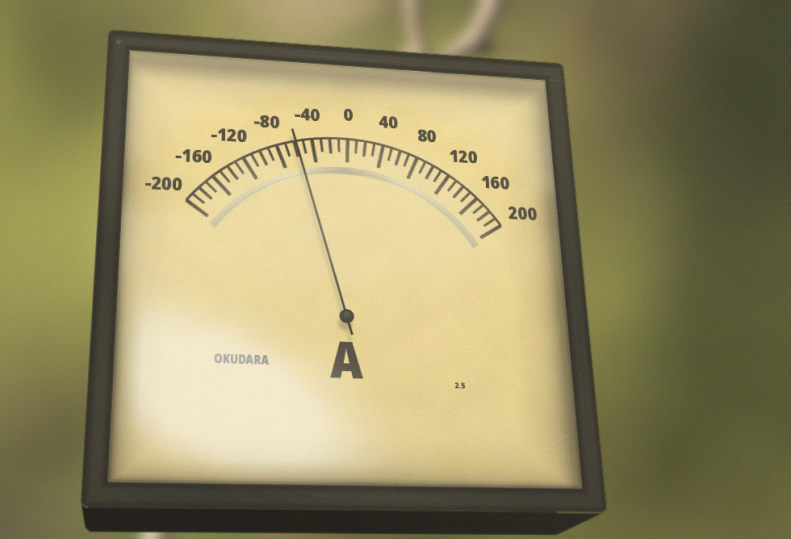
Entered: -60; A
